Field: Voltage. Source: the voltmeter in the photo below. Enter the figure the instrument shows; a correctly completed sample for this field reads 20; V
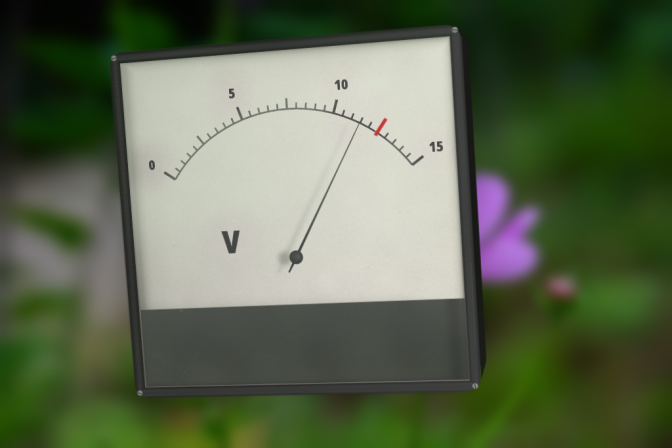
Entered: 11.5; V
